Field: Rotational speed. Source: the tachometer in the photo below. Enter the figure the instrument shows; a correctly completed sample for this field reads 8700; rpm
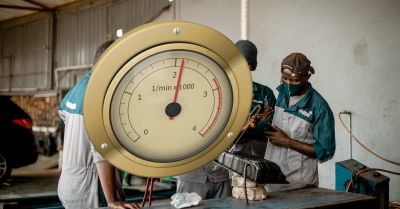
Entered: 2100; rpm
